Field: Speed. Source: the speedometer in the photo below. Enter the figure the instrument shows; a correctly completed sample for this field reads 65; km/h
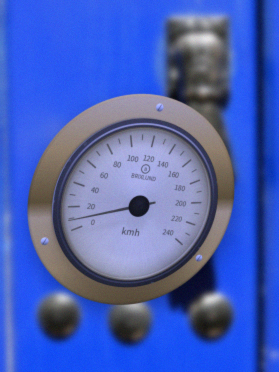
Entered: 10; km/h
